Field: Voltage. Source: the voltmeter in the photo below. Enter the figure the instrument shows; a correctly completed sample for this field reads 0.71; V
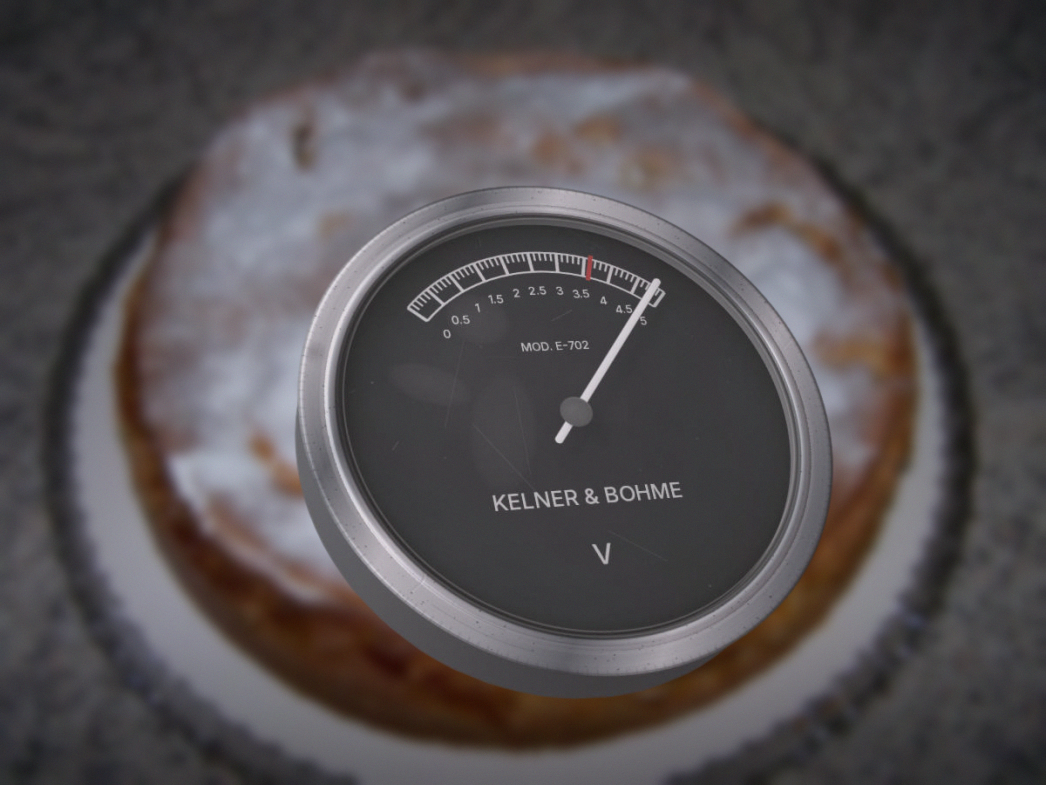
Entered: 4.8; V
